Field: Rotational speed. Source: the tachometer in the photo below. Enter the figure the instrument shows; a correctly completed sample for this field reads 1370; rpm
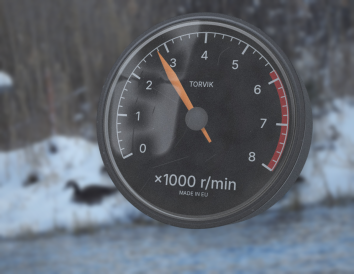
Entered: 2800; rpm
